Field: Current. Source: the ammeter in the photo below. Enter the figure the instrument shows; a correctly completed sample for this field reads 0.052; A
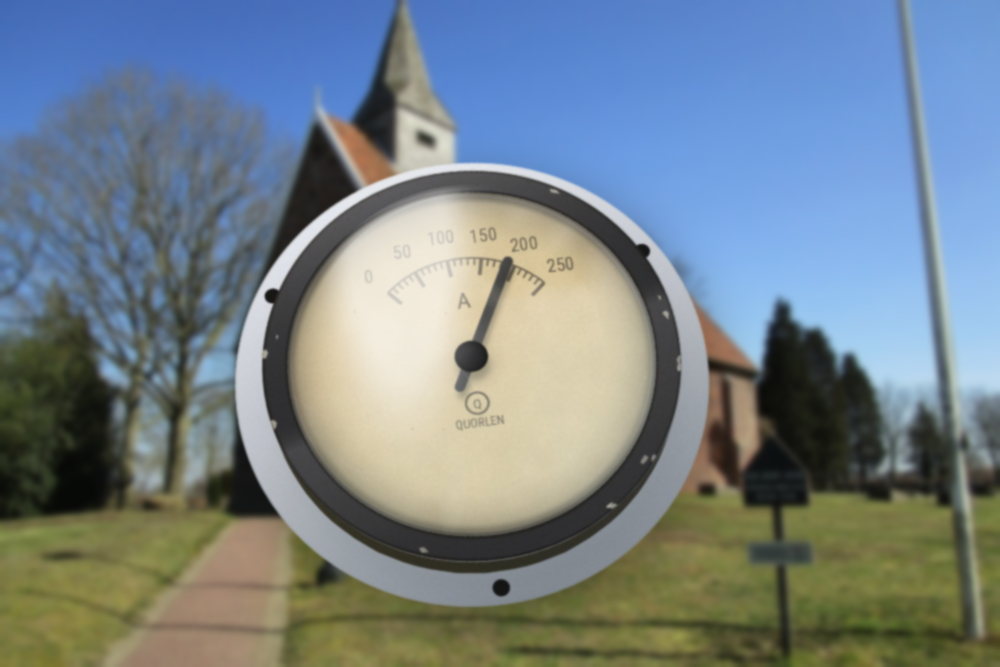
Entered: 190; A
